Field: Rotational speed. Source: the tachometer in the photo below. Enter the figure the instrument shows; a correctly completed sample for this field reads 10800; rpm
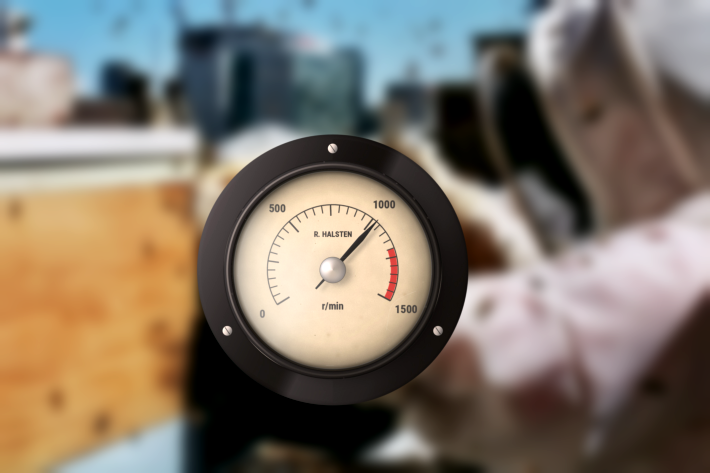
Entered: 1025; rpm
